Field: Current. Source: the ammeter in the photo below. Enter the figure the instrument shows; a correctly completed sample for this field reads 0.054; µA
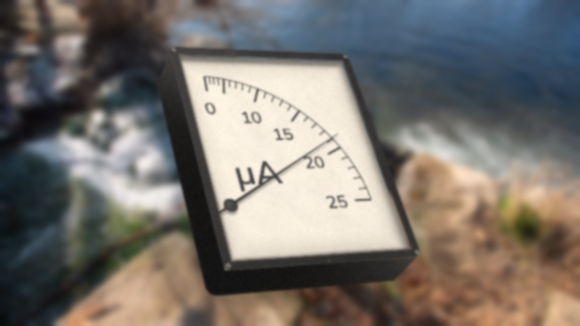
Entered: 19; µA
